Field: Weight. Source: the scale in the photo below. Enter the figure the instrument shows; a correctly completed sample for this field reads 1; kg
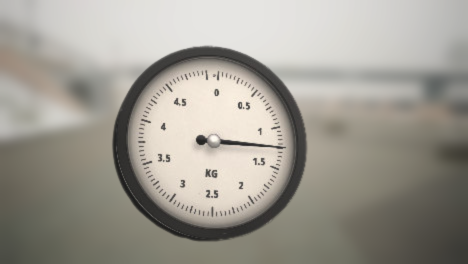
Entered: 1.25; kg
